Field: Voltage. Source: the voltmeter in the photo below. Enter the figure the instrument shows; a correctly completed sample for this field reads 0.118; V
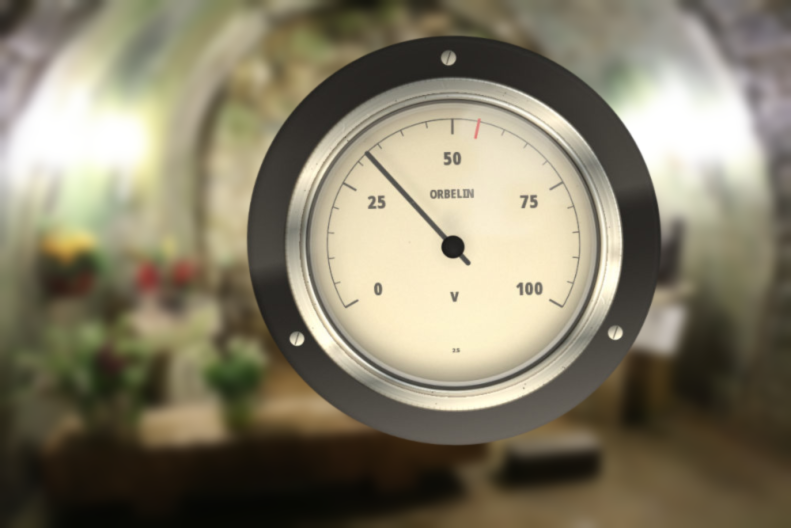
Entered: 32.5; V
